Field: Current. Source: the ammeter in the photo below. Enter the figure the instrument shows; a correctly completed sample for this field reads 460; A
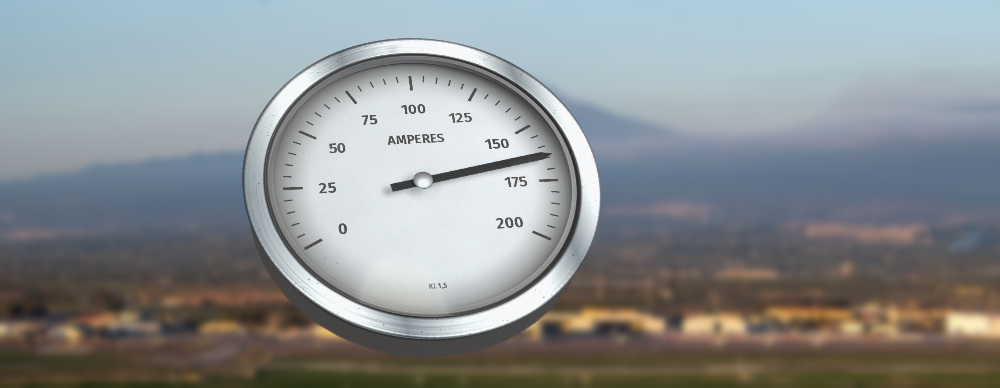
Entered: 165; A
